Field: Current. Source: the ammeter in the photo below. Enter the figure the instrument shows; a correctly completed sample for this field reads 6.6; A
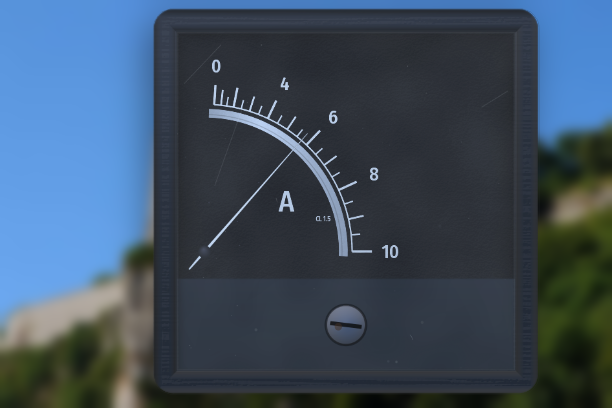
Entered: 5.75; A
